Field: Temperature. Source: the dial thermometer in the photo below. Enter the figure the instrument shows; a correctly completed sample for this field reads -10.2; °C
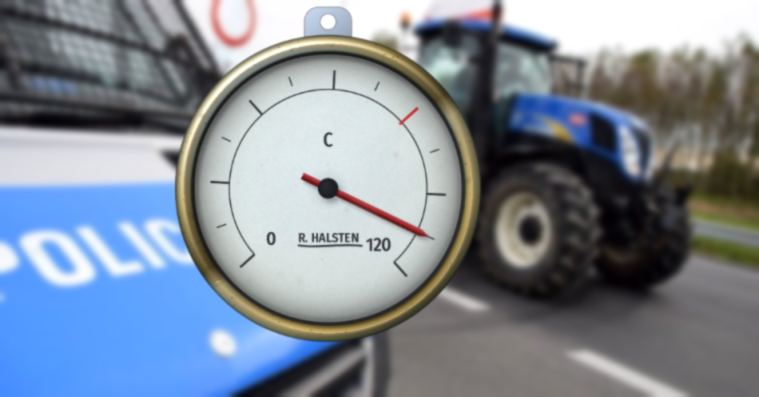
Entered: 110; °C
